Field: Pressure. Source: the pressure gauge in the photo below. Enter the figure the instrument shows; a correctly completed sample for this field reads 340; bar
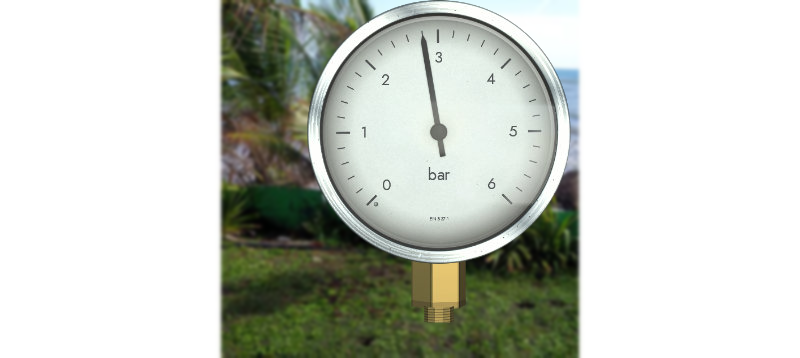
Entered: 2.8; bar
